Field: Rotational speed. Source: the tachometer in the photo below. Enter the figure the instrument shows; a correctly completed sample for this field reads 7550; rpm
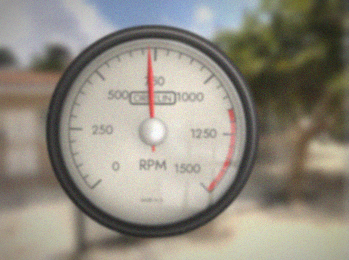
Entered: 725; rpm
